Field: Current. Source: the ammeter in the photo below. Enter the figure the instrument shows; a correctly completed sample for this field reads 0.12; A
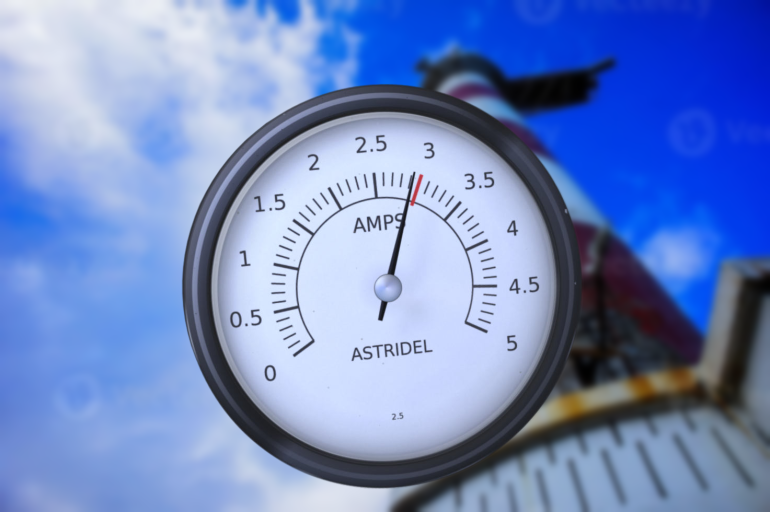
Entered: 2.9; A
